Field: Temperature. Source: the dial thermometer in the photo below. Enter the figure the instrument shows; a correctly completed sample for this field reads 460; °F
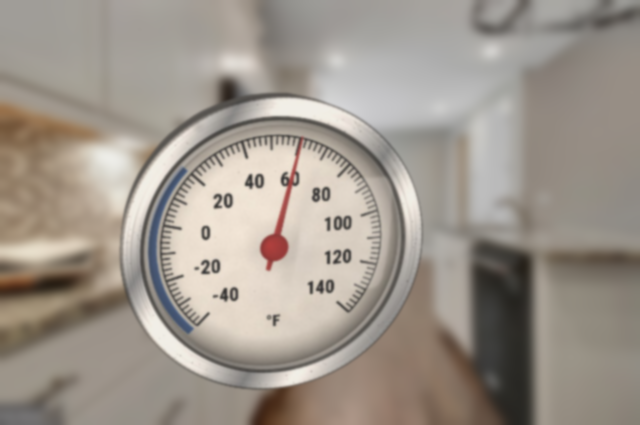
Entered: 60; °F
